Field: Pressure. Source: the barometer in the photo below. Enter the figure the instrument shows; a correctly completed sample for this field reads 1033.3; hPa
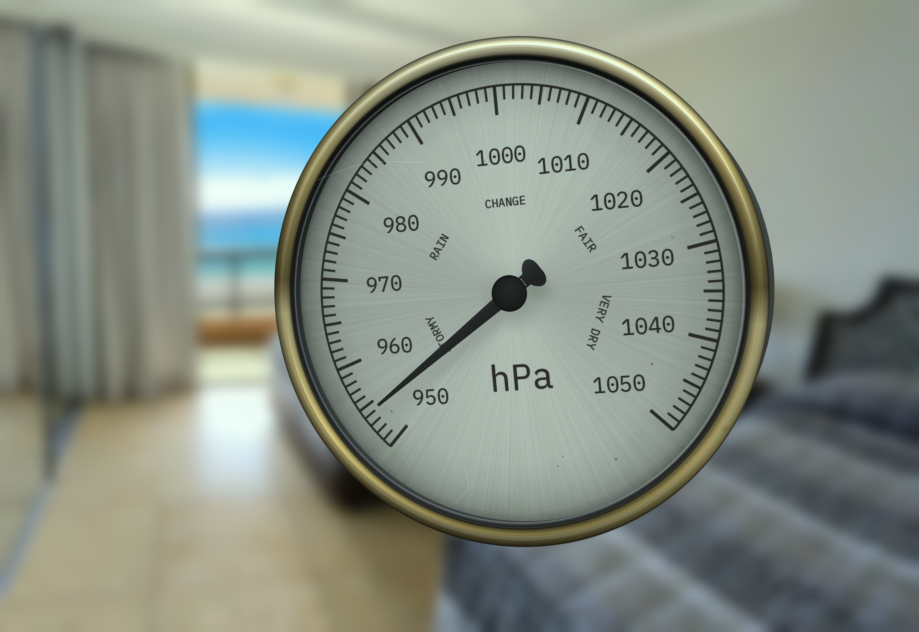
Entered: 954; hPa
